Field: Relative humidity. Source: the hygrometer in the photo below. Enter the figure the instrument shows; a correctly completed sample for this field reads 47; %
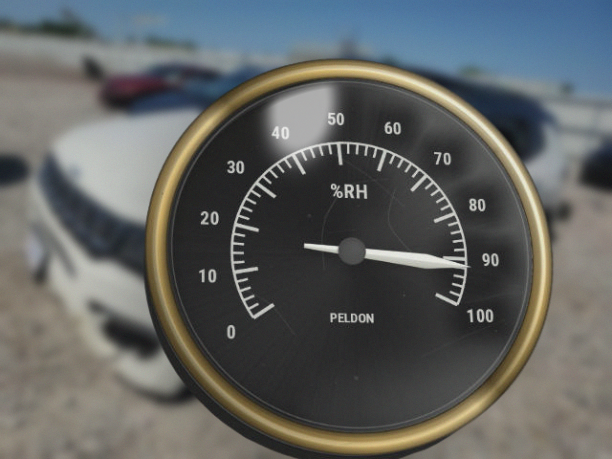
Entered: 92; %
